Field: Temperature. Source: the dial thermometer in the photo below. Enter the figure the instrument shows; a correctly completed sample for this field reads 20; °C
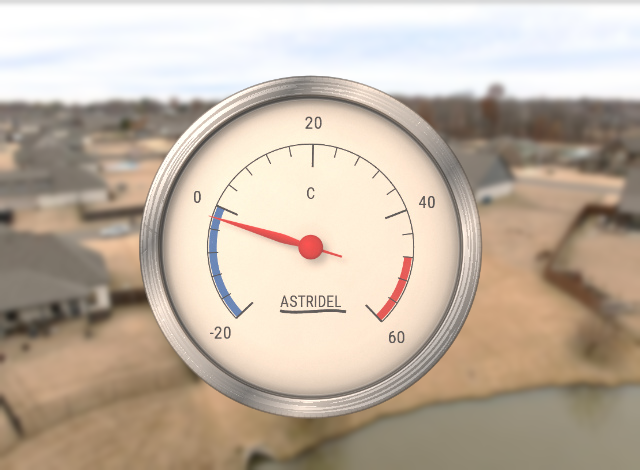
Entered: -2; °C
